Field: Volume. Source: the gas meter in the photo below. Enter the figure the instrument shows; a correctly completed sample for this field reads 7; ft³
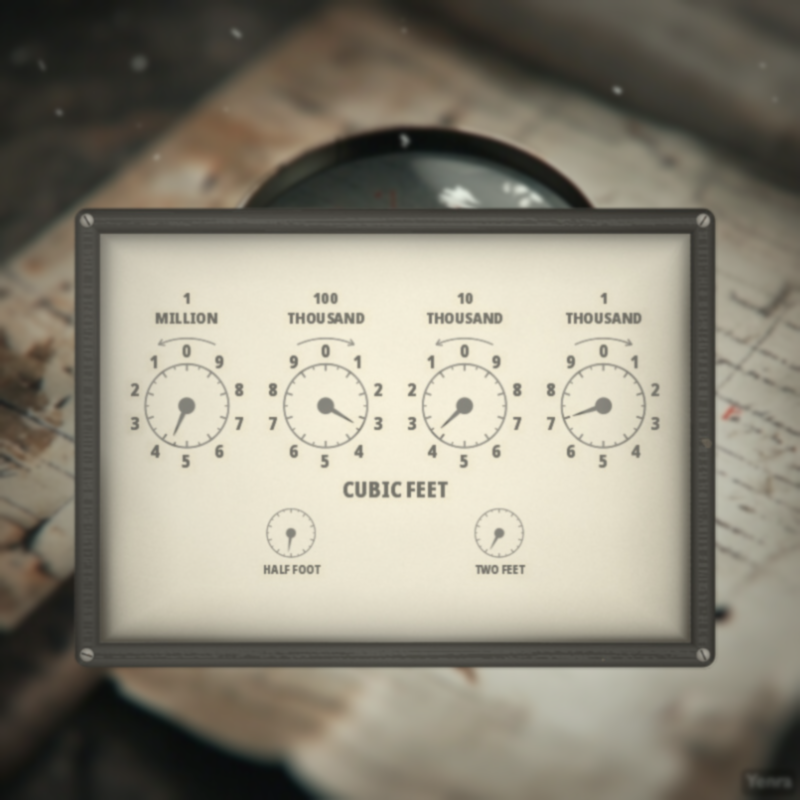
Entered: 433700; ft³
